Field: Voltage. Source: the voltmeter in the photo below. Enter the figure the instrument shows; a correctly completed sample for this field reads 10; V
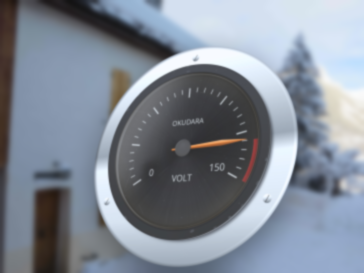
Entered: 130; V
